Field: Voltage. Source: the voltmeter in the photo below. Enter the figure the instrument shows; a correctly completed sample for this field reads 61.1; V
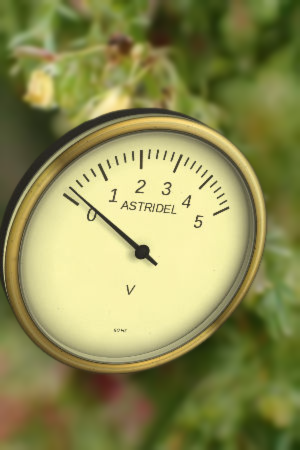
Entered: 0.2; V
